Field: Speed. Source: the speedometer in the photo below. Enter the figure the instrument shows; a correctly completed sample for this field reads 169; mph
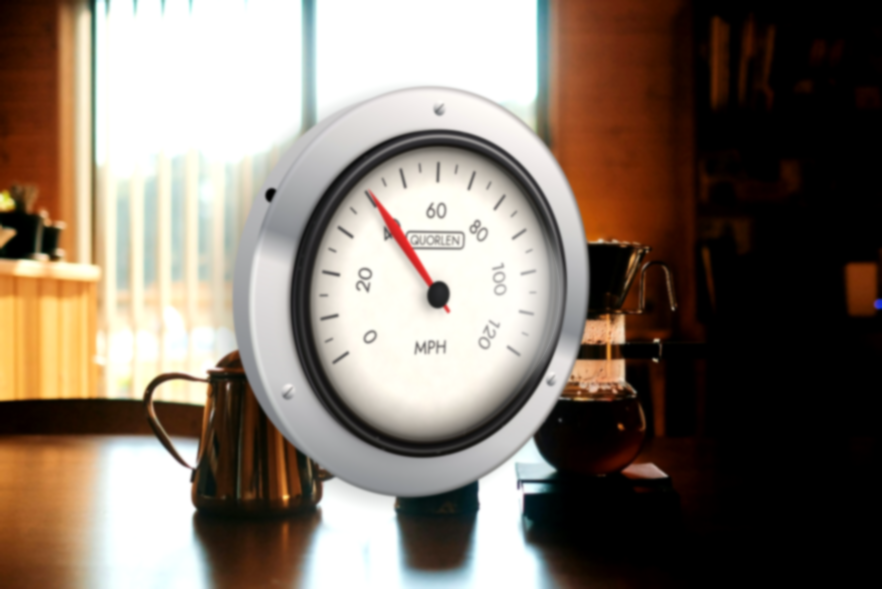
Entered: 40; mph
